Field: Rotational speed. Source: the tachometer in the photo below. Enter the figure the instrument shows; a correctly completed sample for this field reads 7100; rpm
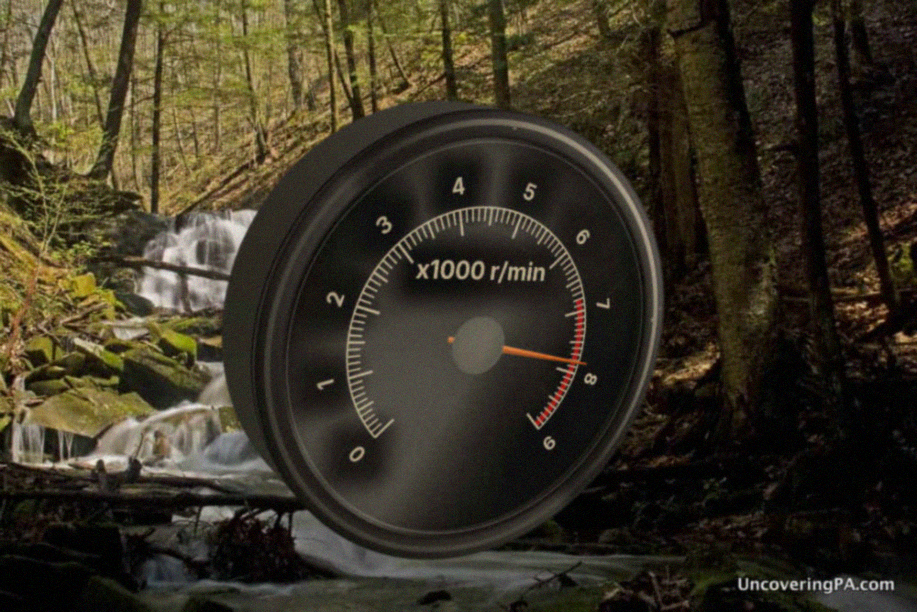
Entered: 7800; rpm
